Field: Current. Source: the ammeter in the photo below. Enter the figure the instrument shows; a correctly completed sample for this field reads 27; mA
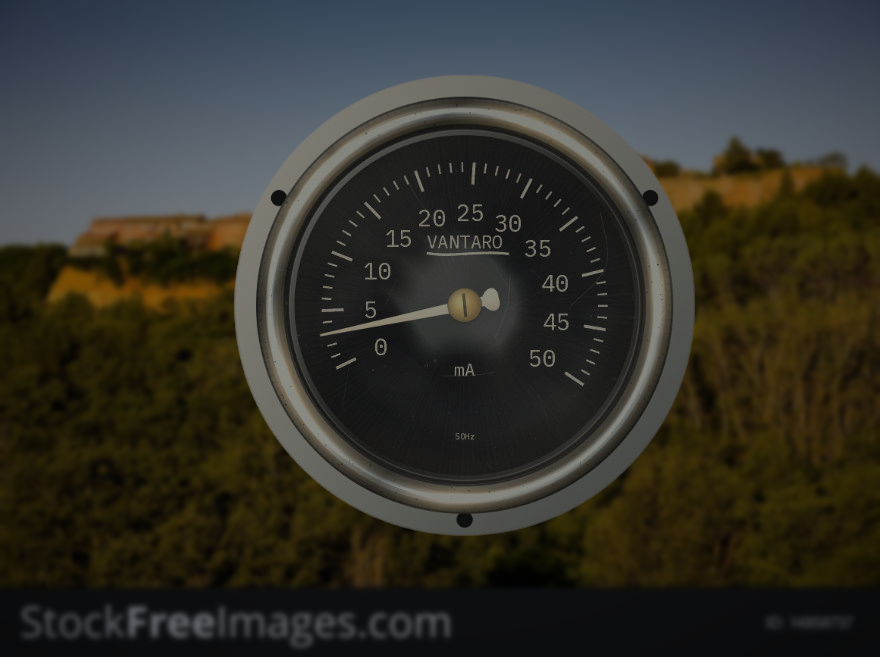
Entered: 3; mA
